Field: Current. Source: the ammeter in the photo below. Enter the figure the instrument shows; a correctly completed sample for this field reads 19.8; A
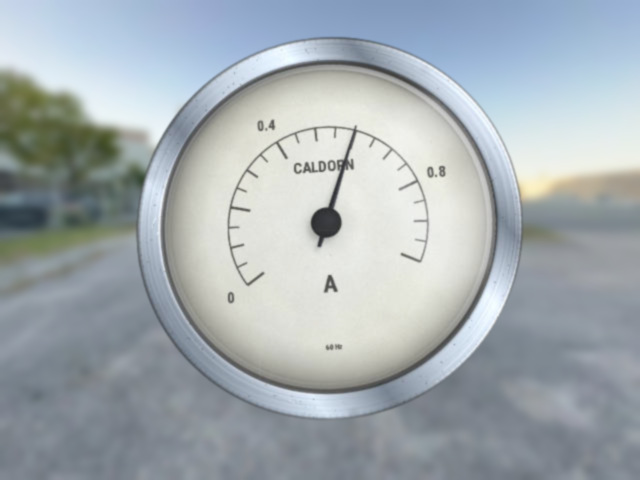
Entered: 0.6; A
